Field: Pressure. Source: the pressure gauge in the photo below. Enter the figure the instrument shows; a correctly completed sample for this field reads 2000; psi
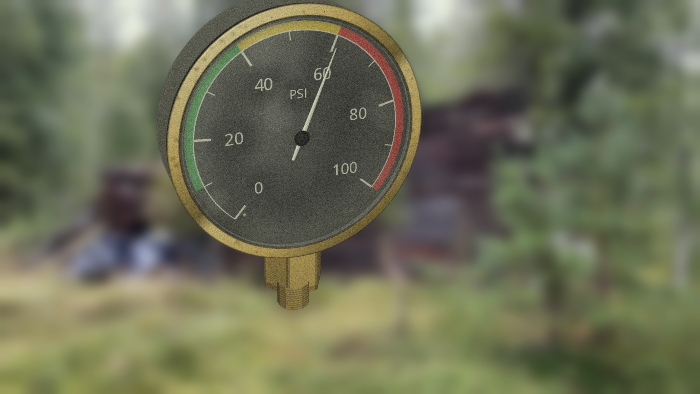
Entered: 60; psi
